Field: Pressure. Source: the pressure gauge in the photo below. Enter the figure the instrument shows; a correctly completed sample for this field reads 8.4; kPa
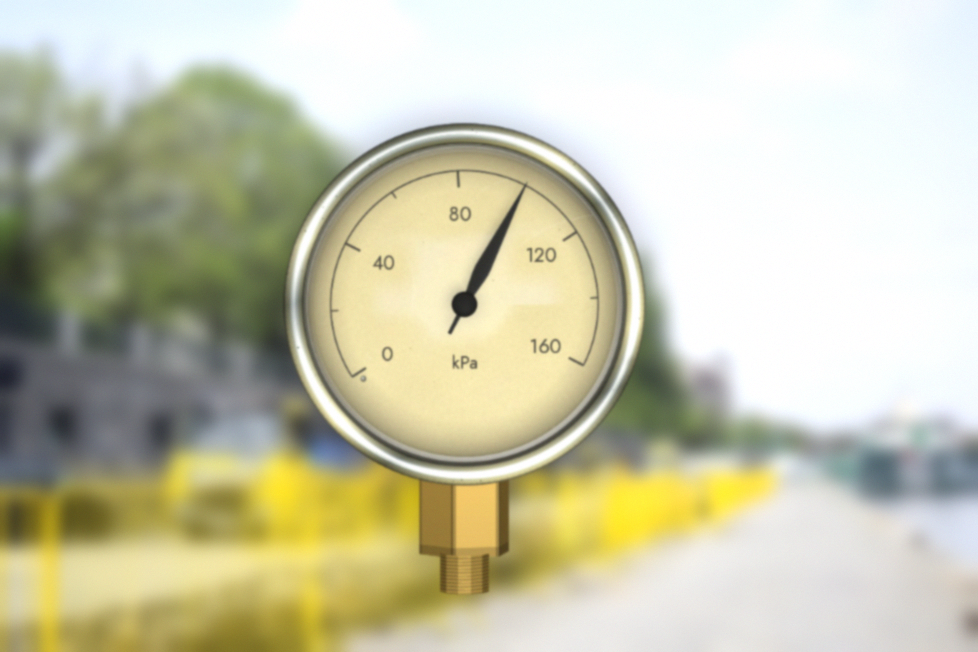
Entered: 100; kPa
